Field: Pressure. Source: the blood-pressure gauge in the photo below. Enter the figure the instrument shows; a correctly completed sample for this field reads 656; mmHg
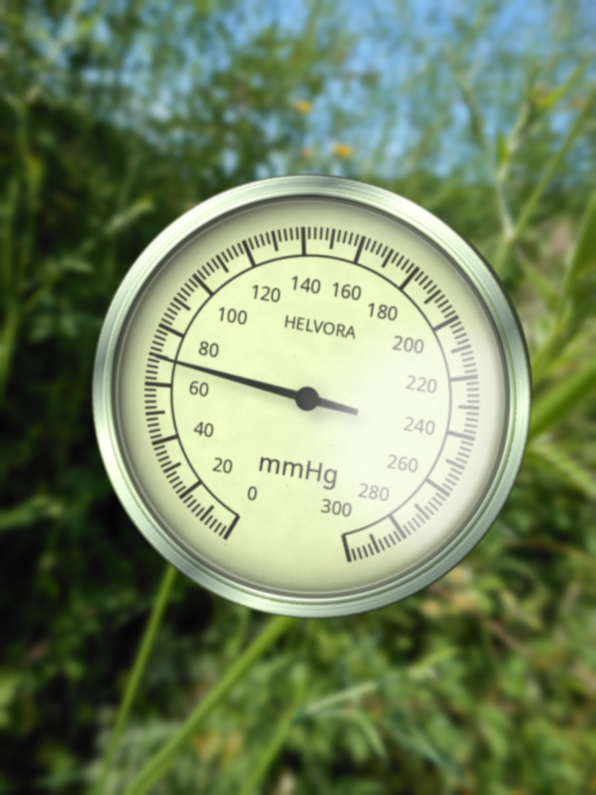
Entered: 70; mmHg
